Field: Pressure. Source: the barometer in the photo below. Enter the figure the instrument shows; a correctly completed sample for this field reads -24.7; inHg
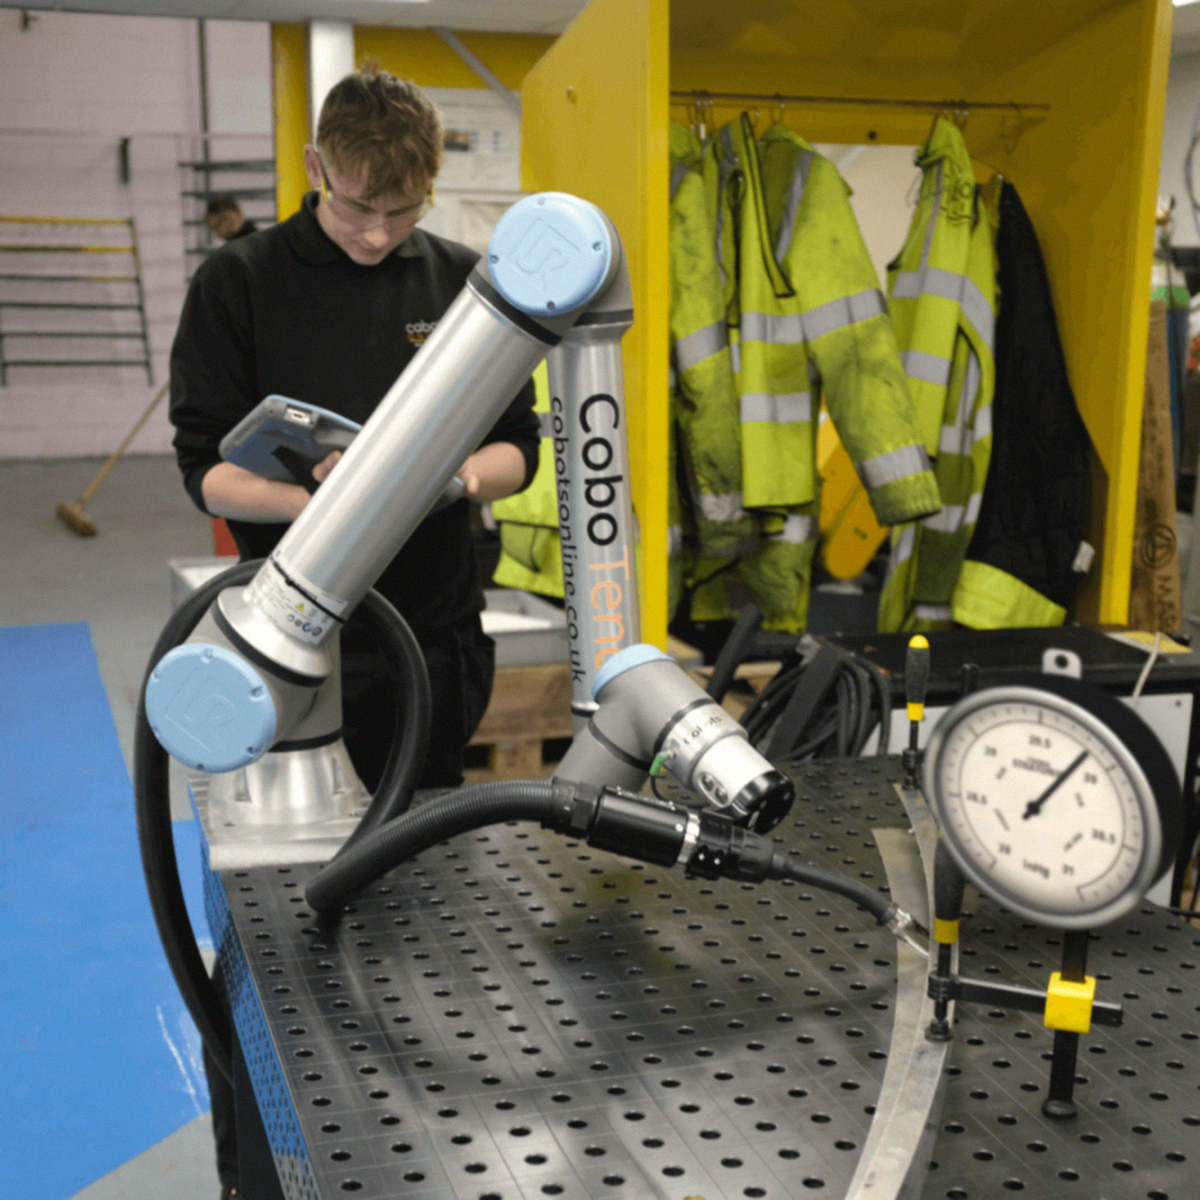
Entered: 29.85; inHg
